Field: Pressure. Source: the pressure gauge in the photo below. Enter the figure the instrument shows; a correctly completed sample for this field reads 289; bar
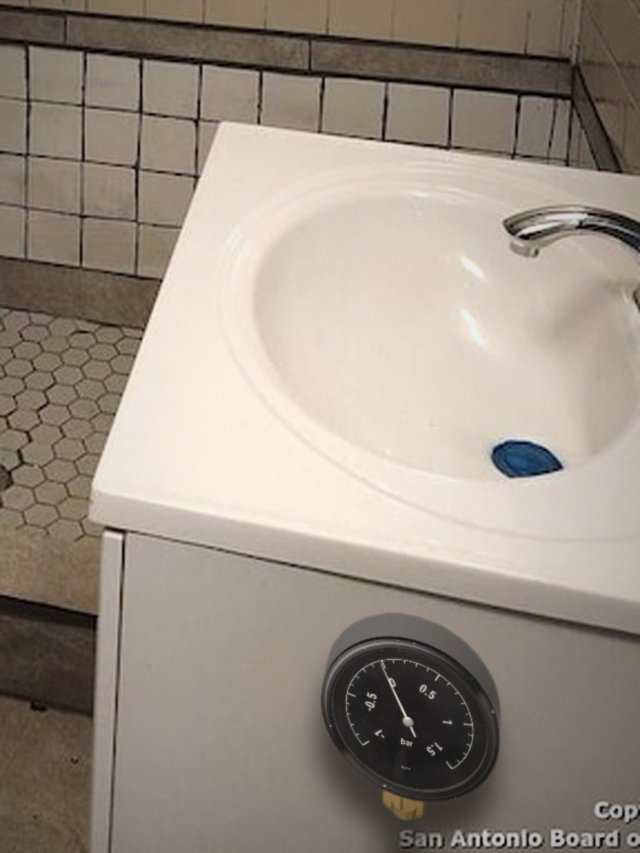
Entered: 0; bar
